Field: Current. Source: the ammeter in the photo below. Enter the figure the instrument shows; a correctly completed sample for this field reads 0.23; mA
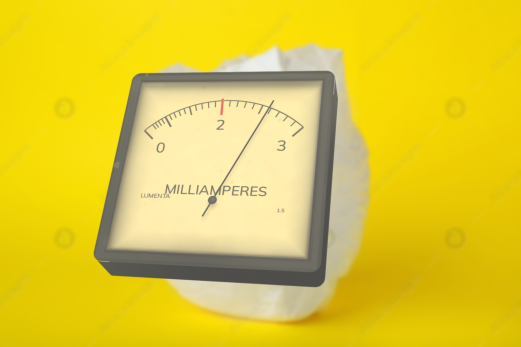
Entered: 2.6; mA
